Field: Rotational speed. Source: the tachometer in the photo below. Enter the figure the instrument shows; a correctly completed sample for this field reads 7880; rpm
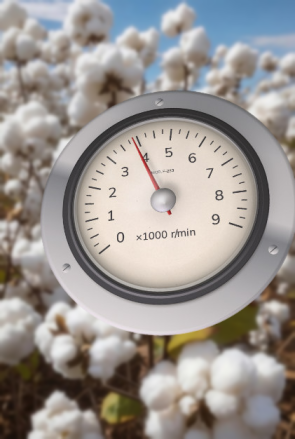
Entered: 3875; rpm
